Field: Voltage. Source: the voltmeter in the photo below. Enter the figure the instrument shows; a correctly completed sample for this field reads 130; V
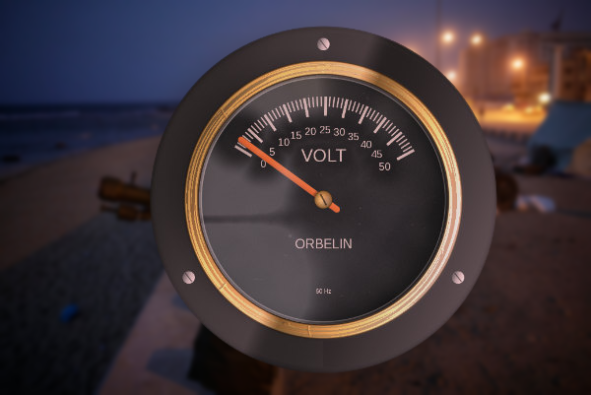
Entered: 2; V
